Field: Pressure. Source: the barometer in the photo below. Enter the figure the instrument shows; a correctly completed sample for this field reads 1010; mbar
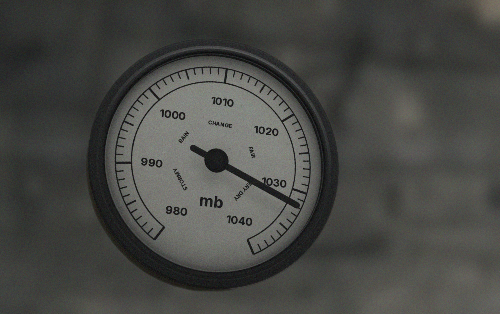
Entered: 1032; mbar
